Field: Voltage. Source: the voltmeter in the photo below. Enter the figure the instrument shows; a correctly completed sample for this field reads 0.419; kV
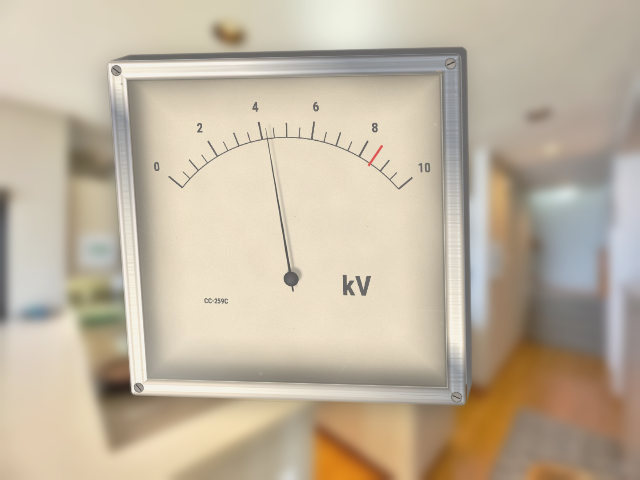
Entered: 4.25; kV
